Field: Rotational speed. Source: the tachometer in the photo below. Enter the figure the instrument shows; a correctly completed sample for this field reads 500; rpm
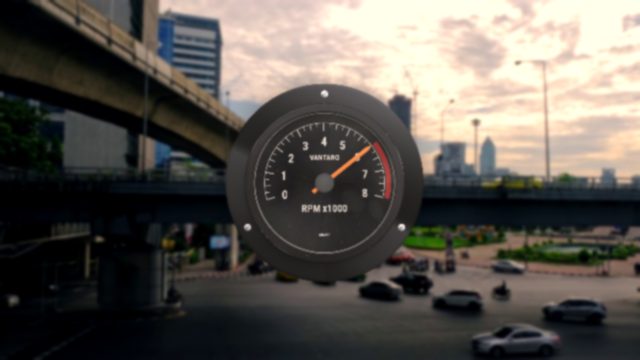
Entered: 6000; rpm
